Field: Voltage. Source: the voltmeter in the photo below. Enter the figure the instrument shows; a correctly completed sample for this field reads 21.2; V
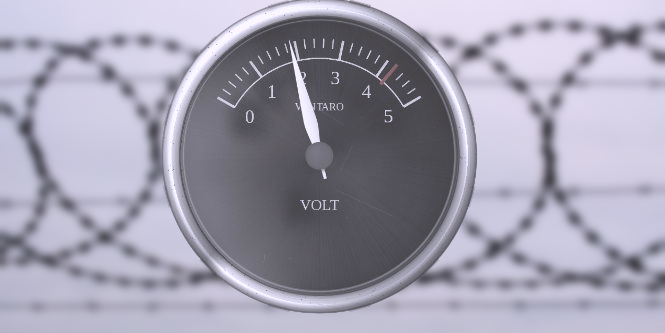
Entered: 1.9; V
